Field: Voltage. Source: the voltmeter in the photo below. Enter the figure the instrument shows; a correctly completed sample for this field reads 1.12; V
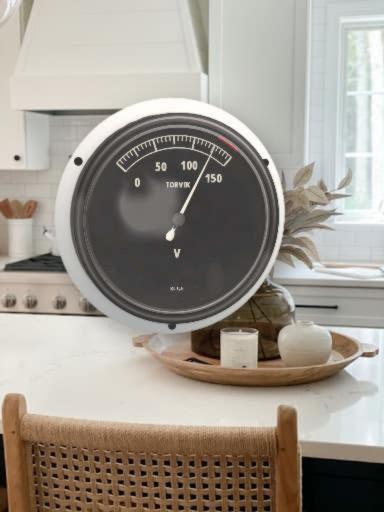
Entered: 125; V
